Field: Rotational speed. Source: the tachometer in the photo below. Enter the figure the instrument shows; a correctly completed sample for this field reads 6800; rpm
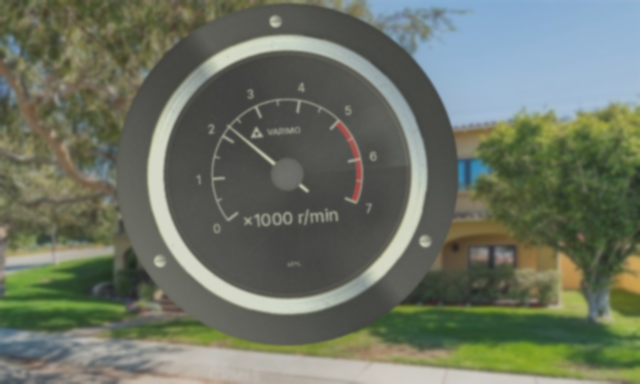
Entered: 2250; rpm
